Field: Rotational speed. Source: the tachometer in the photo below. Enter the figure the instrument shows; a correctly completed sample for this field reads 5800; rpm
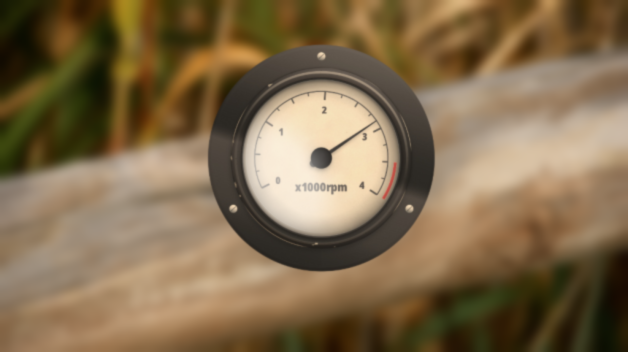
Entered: 2875; rpm
